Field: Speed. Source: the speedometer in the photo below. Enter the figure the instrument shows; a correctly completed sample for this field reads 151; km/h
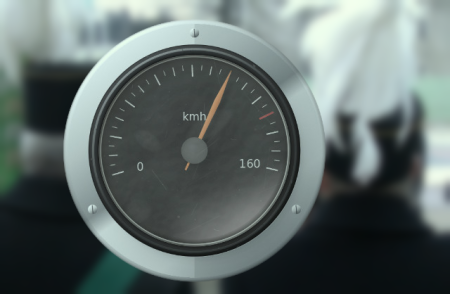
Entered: 100; km/h
